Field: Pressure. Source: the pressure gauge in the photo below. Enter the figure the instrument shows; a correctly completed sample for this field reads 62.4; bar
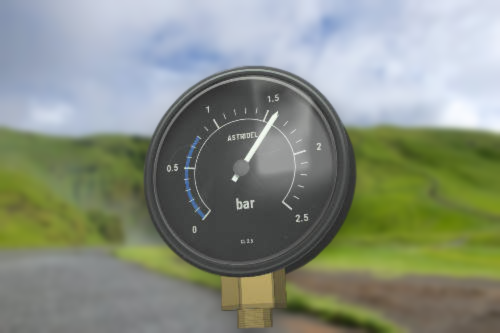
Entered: 1.6; bar
